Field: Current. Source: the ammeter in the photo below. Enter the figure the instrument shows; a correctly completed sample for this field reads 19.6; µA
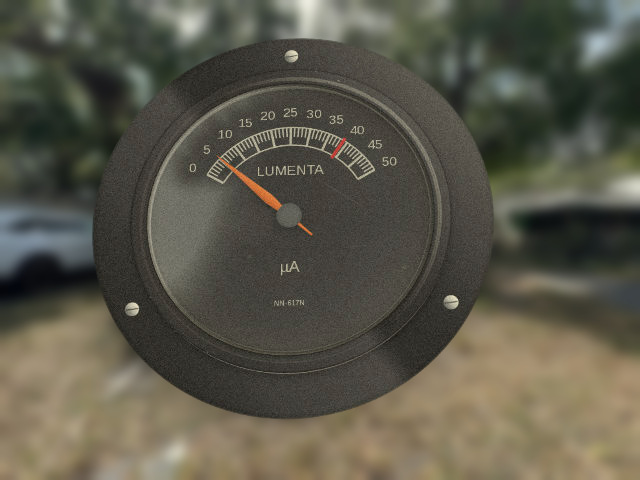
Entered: 5; µA
